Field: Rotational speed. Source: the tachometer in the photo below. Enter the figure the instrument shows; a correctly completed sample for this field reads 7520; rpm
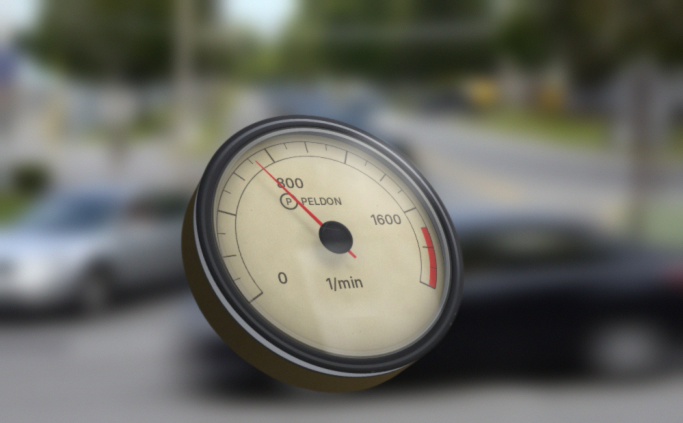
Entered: 700; rpm
